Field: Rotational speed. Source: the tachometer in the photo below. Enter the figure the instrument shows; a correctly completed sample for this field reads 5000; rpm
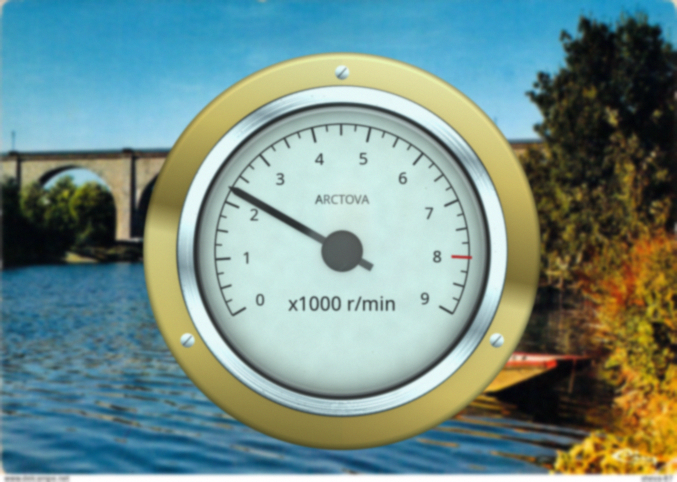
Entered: 2250; rpm
